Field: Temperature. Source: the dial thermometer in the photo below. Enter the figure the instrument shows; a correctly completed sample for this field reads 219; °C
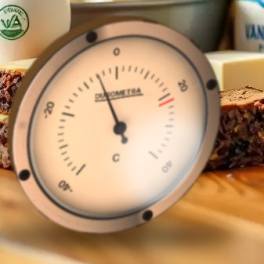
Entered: -6; °C
